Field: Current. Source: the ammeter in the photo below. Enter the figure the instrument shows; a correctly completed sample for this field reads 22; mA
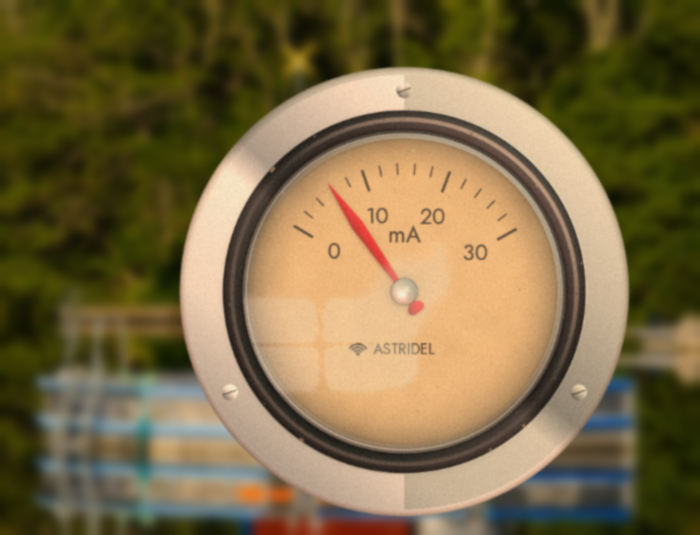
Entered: 6; mA
